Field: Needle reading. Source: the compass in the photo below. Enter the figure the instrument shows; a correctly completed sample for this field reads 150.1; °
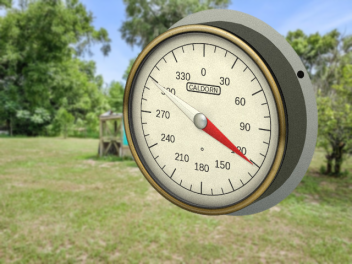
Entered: 120; °
